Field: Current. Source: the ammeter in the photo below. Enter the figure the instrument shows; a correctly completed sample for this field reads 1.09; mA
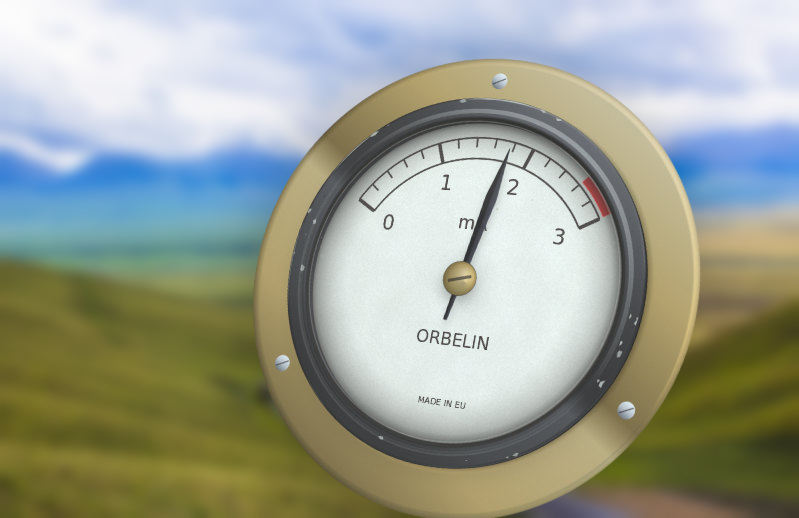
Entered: 1.8; mA
